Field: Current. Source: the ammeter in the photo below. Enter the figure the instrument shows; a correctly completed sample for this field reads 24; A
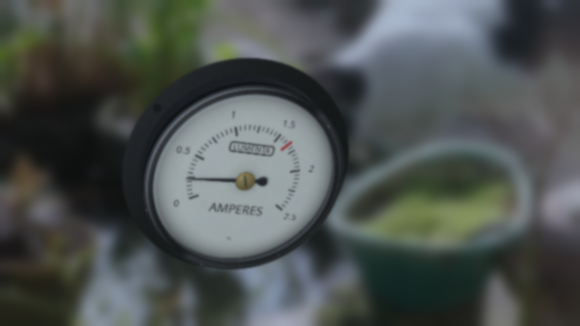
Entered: 0.25; A
